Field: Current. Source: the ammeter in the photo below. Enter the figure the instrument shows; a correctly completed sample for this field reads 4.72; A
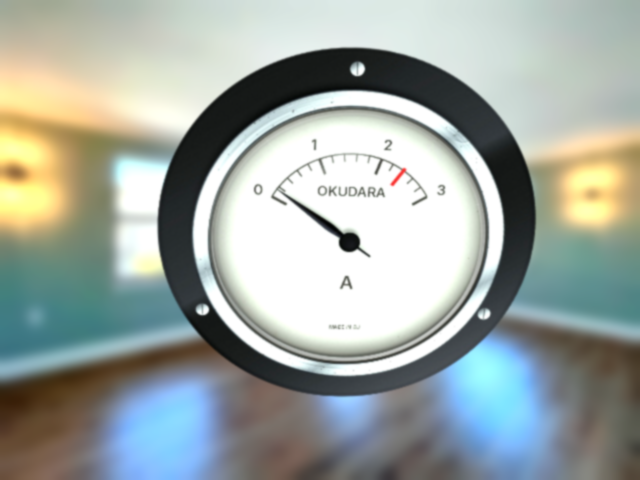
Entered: 0.2; A
